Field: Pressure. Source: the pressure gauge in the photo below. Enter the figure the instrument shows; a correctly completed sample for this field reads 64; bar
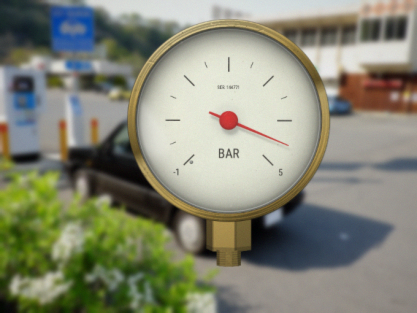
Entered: 4.5; bar
